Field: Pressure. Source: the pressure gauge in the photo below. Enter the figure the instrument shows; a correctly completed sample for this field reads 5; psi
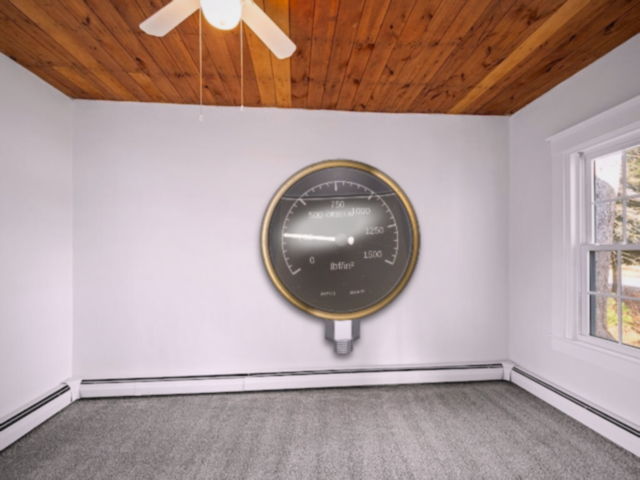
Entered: 250; psi
